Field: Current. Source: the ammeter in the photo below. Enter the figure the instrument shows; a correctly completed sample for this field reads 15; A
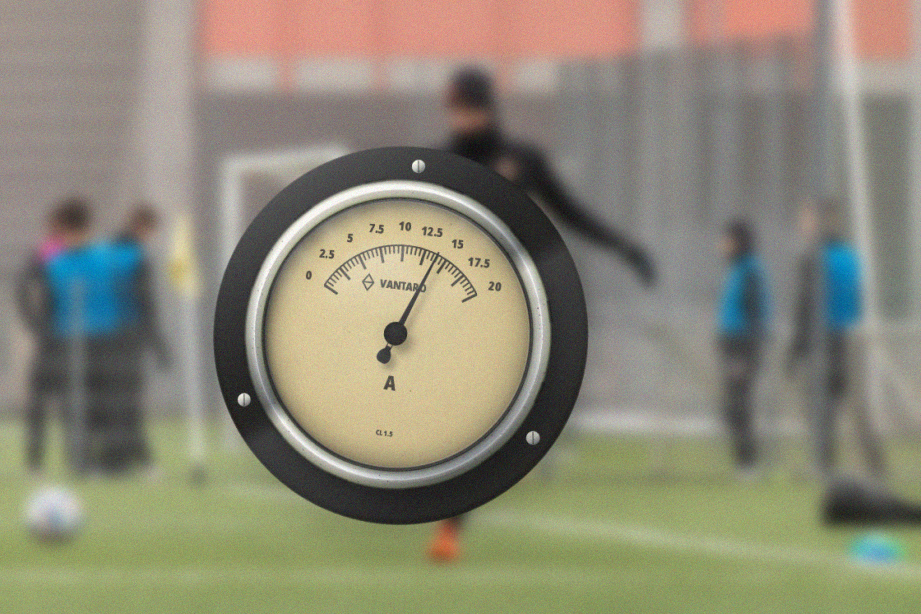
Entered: 14; A
